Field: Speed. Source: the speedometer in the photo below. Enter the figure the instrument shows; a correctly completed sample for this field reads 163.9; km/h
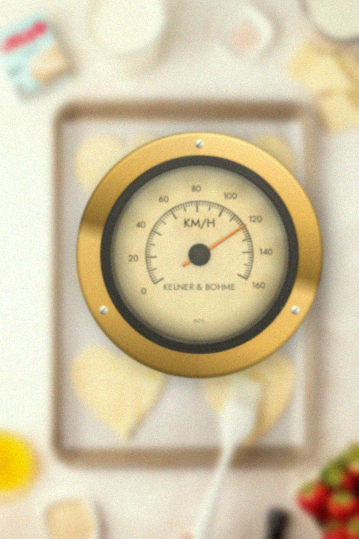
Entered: 120; km/h
